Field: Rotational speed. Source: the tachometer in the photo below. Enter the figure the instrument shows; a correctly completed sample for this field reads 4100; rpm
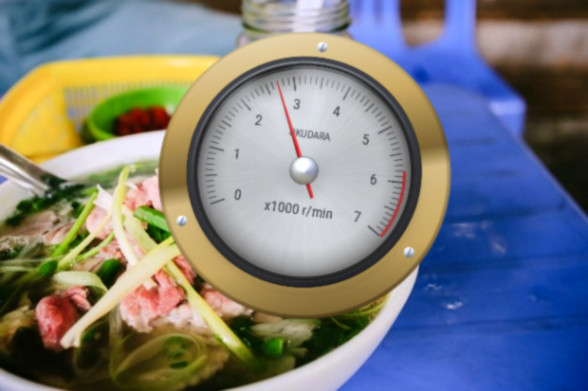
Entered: 2700; rpm
